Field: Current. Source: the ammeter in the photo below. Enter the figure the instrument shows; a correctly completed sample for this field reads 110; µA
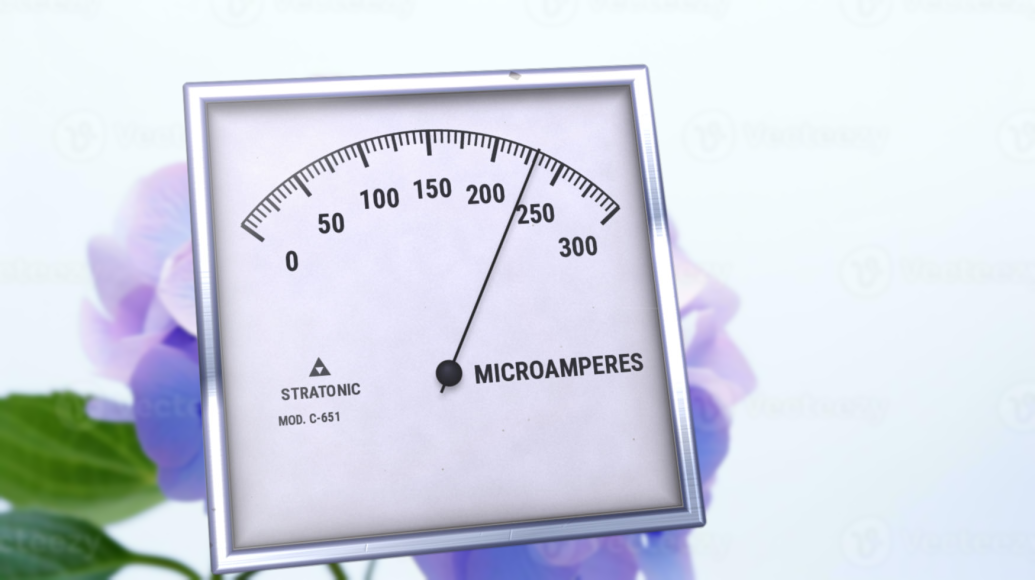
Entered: 230; µA
